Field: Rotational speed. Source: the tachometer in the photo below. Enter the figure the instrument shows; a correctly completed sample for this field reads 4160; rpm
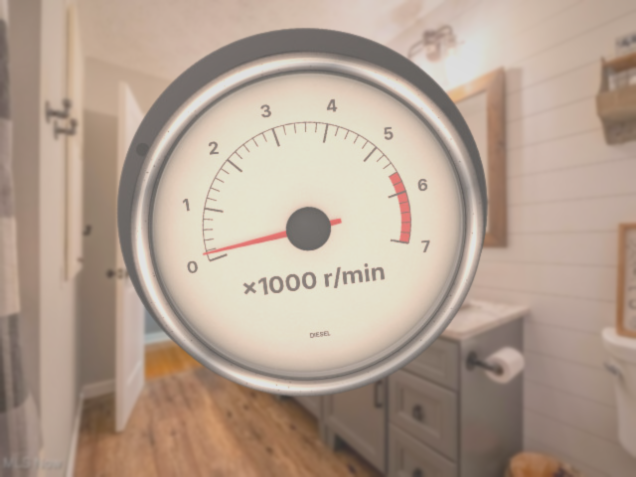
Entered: 200; rpm
